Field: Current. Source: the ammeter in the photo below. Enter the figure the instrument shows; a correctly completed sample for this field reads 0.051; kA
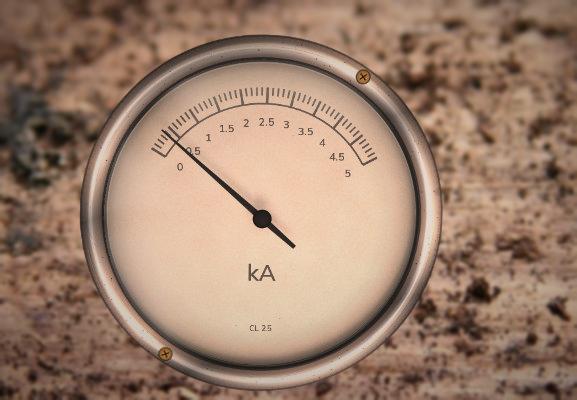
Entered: 0.4; kA
